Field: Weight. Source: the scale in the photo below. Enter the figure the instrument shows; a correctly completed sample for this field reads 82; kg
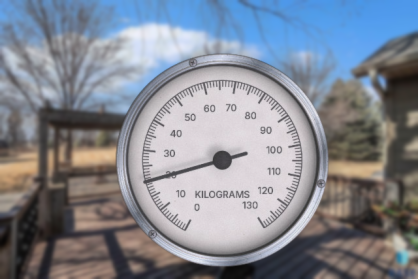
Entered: 20; kg
